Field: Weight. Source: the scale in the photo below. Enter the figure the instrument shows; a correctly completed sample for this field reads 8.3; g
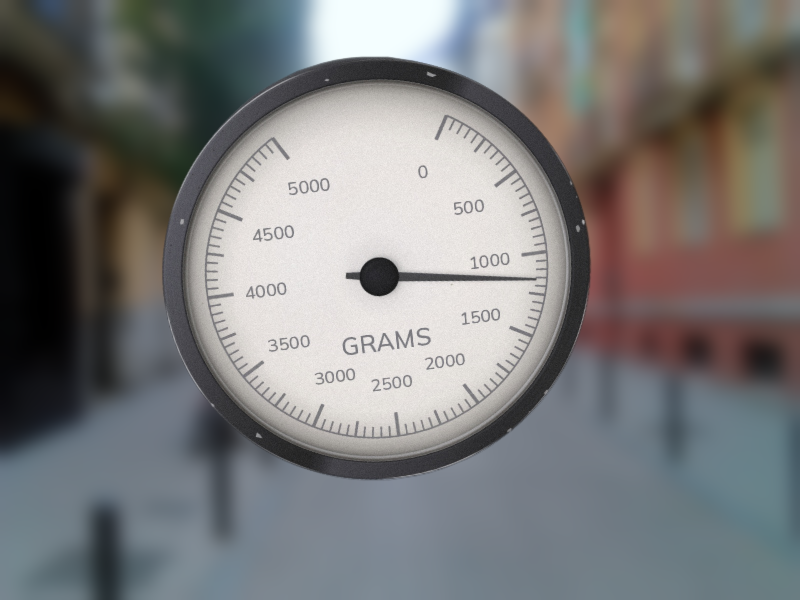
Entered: 1150; g
